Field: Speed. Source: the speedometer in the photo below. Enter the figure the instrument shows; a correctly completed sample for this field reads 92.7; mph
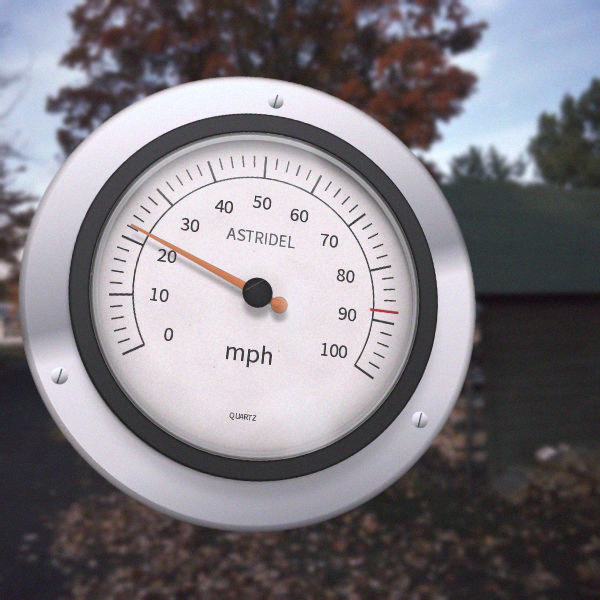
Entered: 22; mph
